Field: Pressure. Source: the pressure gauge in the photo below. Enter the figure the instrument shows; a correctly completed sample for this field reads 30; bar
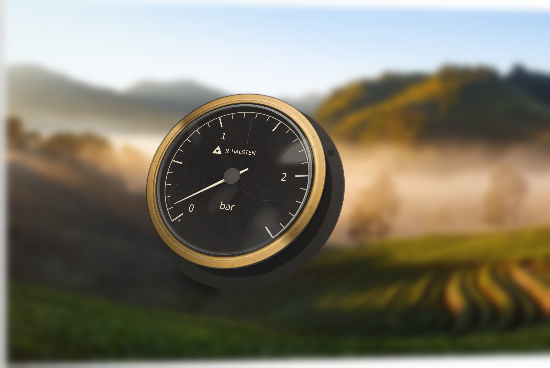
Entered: 0.1; bar
